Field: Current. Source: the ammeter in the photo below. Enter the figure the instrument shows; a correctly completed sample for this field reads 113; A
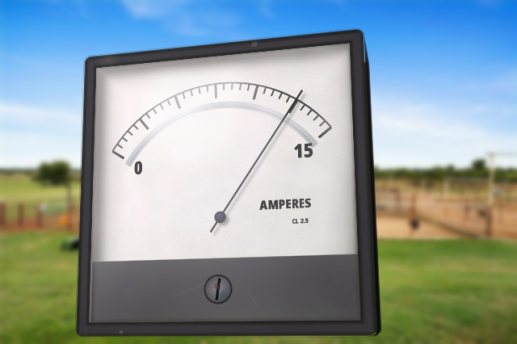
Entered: 12.5; A
